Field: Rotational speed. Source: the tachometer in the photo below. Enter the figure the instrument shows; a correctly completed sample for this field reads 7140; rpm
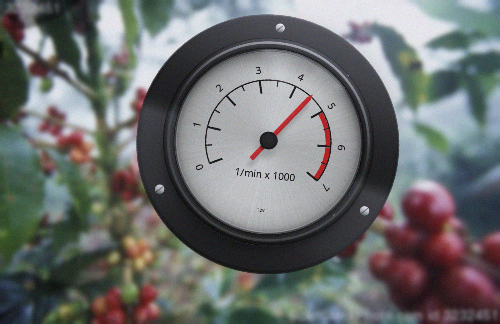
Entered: 4500; rpm
